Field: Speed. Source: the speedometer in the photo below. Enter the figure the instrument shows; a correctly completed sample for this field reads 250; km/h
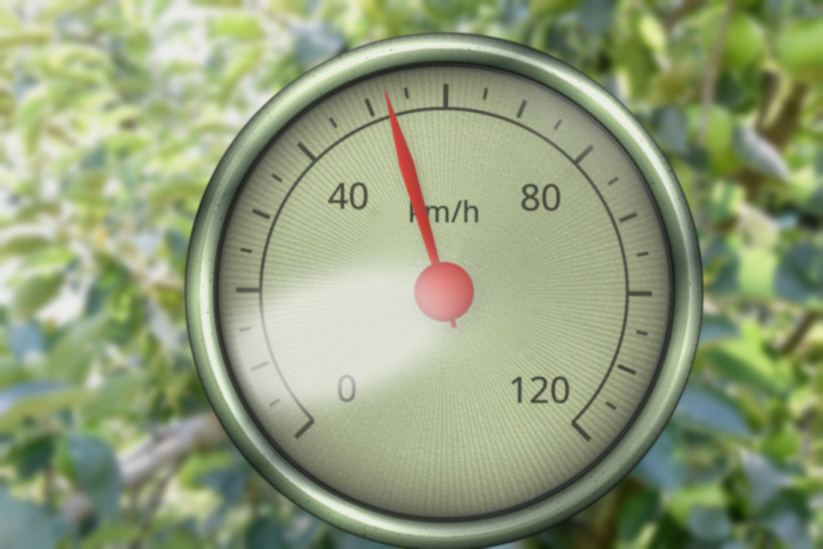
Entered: 52.5; km/h
